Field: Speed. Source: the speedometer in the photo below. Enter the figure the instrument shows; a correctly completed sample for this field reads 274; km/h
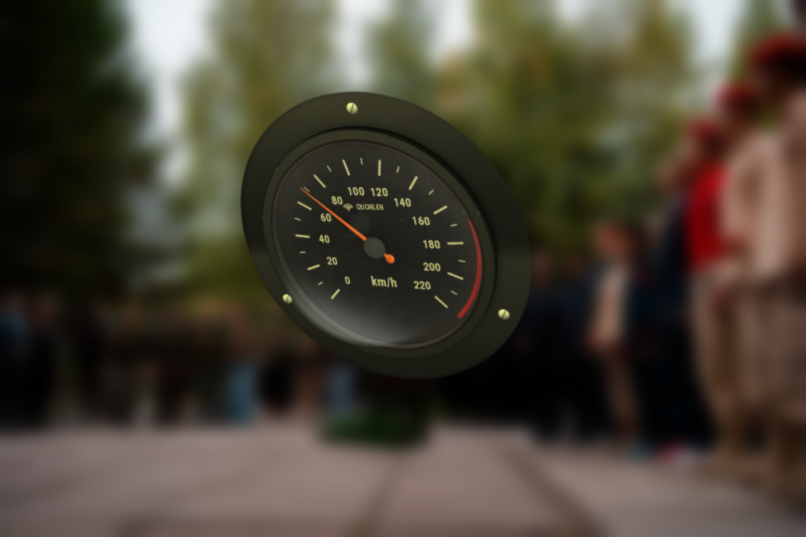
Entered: 70; km/h
